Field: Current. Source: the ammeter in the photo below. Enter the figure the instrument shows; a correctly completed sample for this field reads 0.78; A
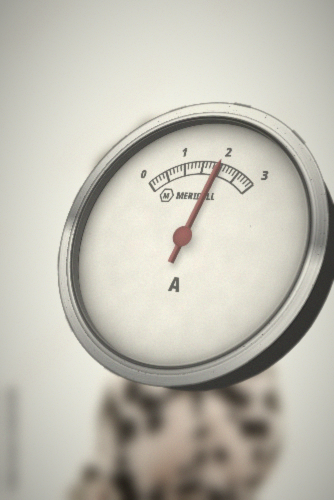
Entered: 2; A
